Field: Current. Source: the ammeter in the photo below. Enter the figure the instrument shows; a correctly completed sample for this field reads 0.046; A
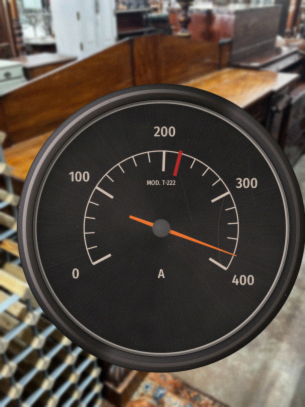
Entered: 380; A
